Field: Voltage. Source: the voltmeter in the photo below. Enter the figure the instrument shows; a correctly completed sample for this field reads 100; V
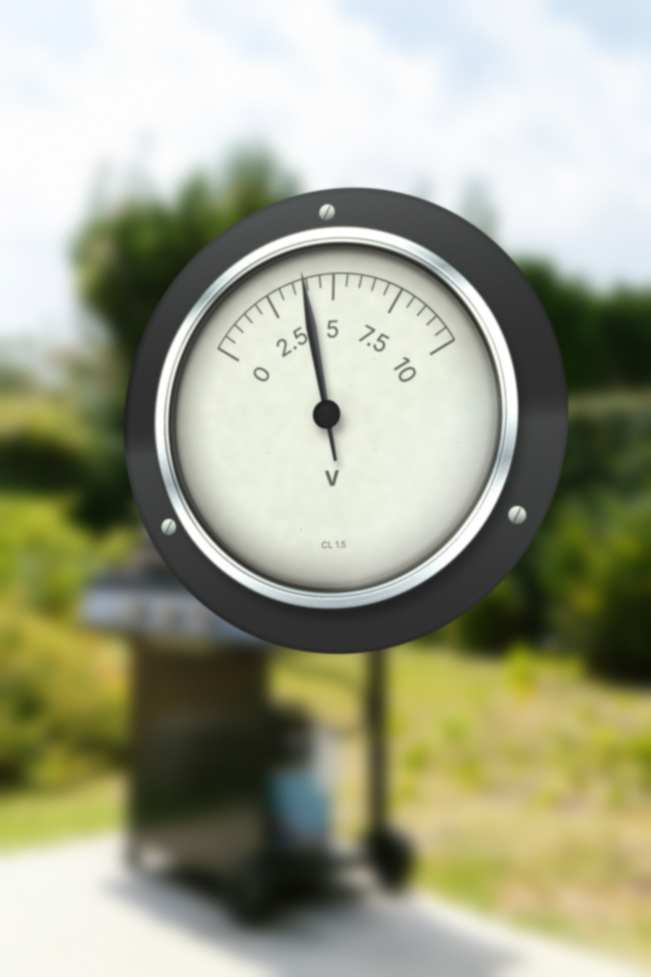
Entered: 4; V
